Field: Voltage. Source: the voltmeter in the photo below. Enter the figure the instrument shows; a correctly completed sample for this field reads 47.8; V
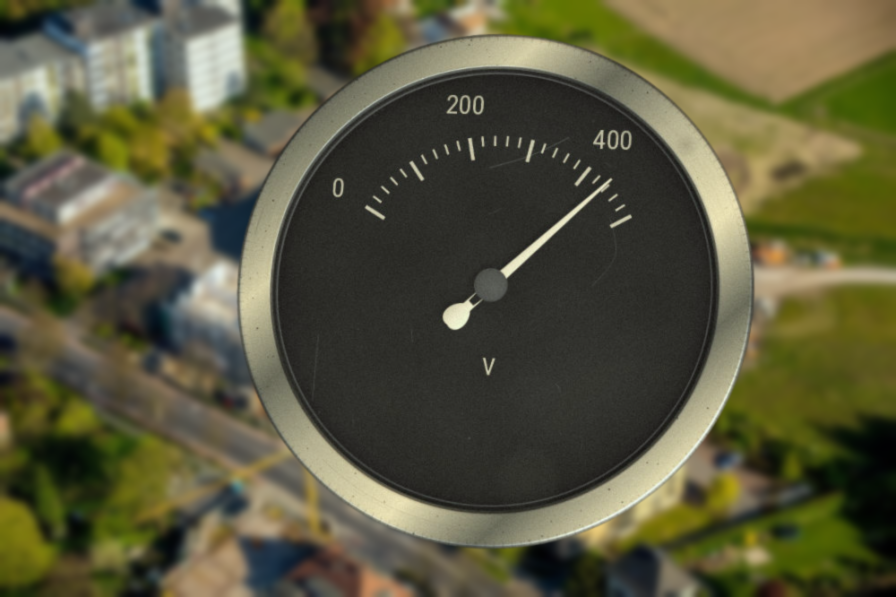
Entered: 440; V
